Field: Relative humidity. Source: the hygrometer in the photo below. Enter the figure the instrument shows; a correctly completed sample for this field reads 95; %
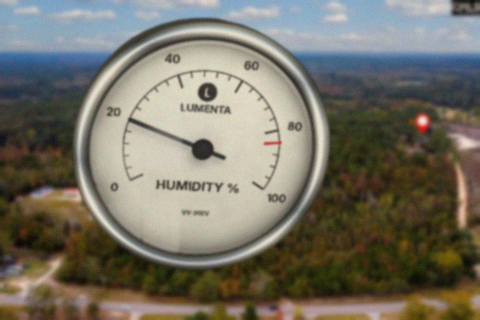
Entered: 20; %
